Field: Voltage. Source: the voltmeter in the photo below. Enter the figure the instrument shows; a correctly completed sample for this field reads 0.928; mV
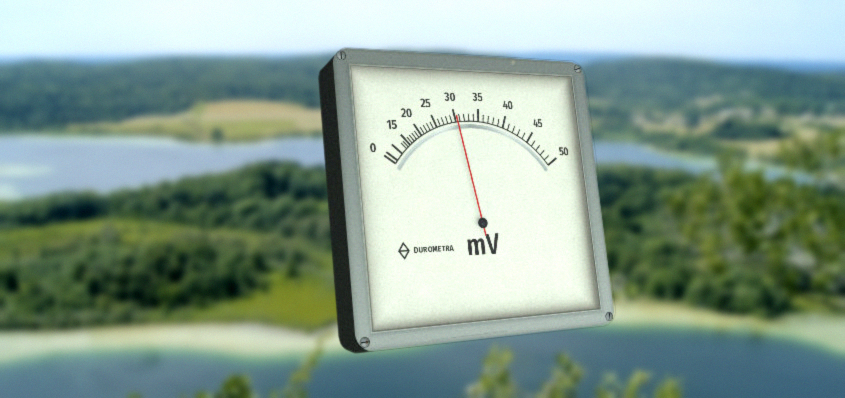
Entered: 30; mV
